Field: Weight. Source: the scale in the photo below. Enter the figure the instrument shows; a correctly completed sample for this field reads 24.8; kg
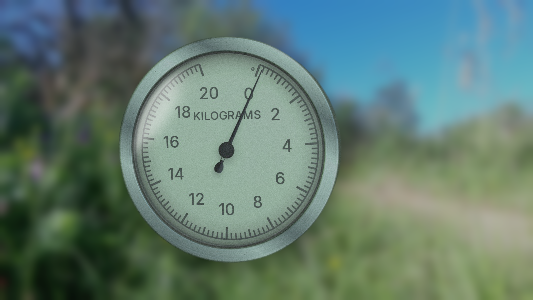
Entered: 0.2; kg
